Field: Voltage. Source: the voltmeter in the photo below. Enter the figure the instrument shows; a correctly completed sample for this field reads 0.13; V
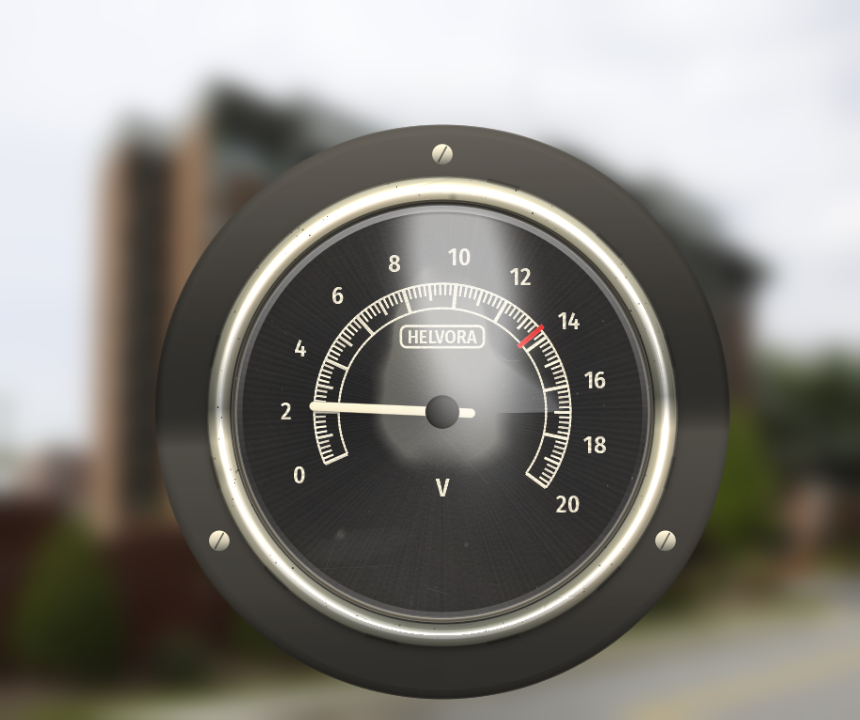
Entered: 2.2; V
